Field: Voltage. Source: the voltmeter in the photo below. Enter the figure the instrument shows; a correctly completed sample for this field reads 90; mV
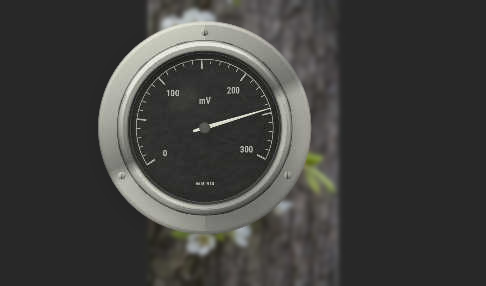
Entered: 245; mV
